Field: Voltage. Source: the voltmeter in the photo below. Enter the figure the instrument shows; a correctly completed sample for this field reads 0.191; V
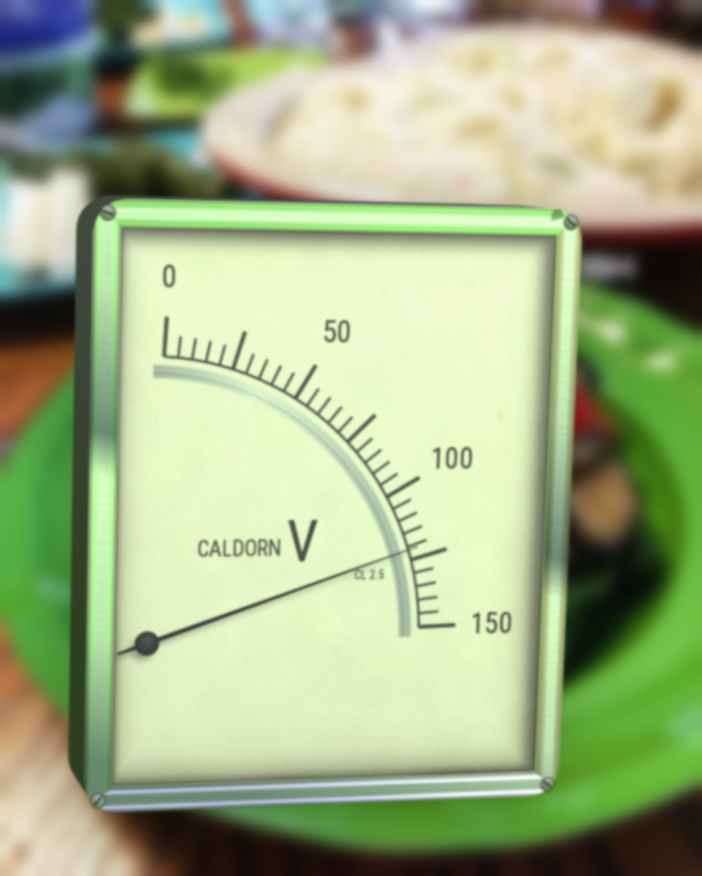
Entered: 120; V
